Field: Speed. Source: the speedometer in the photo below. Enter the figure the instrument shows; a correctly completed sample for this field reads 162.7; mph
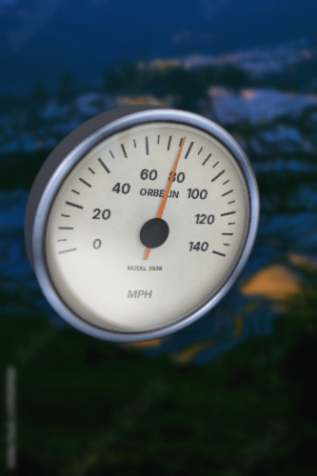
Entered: 75; mph
